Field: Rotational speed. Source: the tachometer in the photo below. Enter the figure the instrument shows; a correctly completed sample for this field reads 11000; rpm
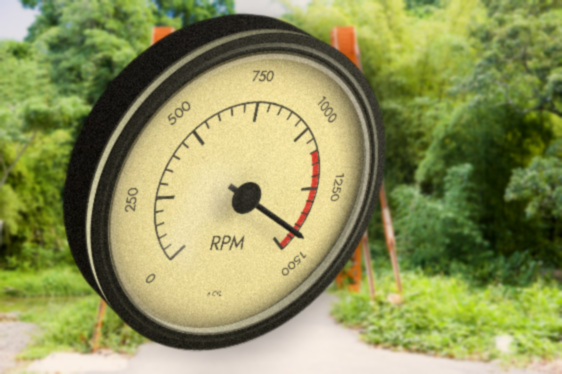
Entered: 1425; rpm
